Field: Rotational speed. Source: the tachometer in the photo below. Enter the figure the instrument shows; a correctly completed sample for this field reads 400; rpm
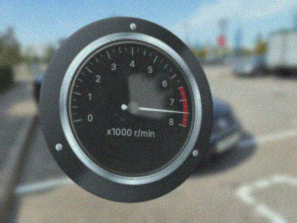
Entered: 7500; rpm
